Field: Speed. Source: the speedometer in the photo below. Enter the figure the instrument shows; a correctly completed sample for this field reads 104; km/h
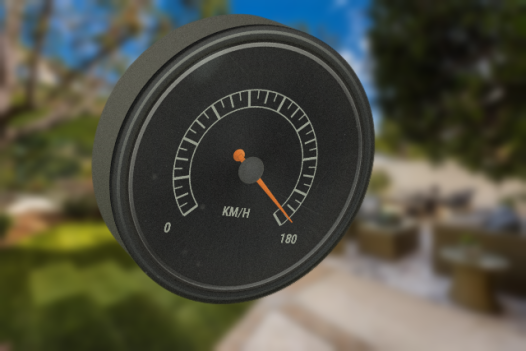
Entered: 175; km/h
